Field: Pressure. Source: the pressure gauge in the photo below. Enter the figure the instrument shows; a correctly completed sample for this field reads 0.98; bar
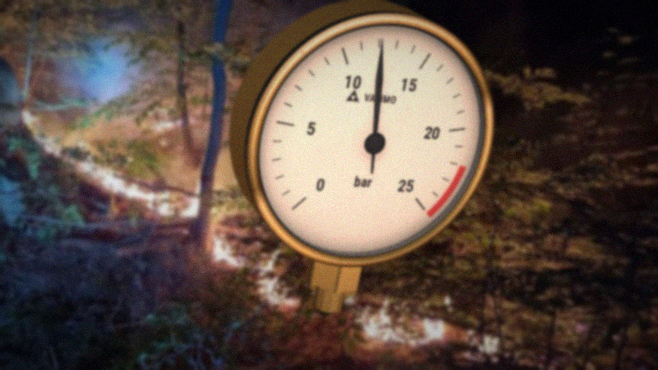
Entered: 12; bar
